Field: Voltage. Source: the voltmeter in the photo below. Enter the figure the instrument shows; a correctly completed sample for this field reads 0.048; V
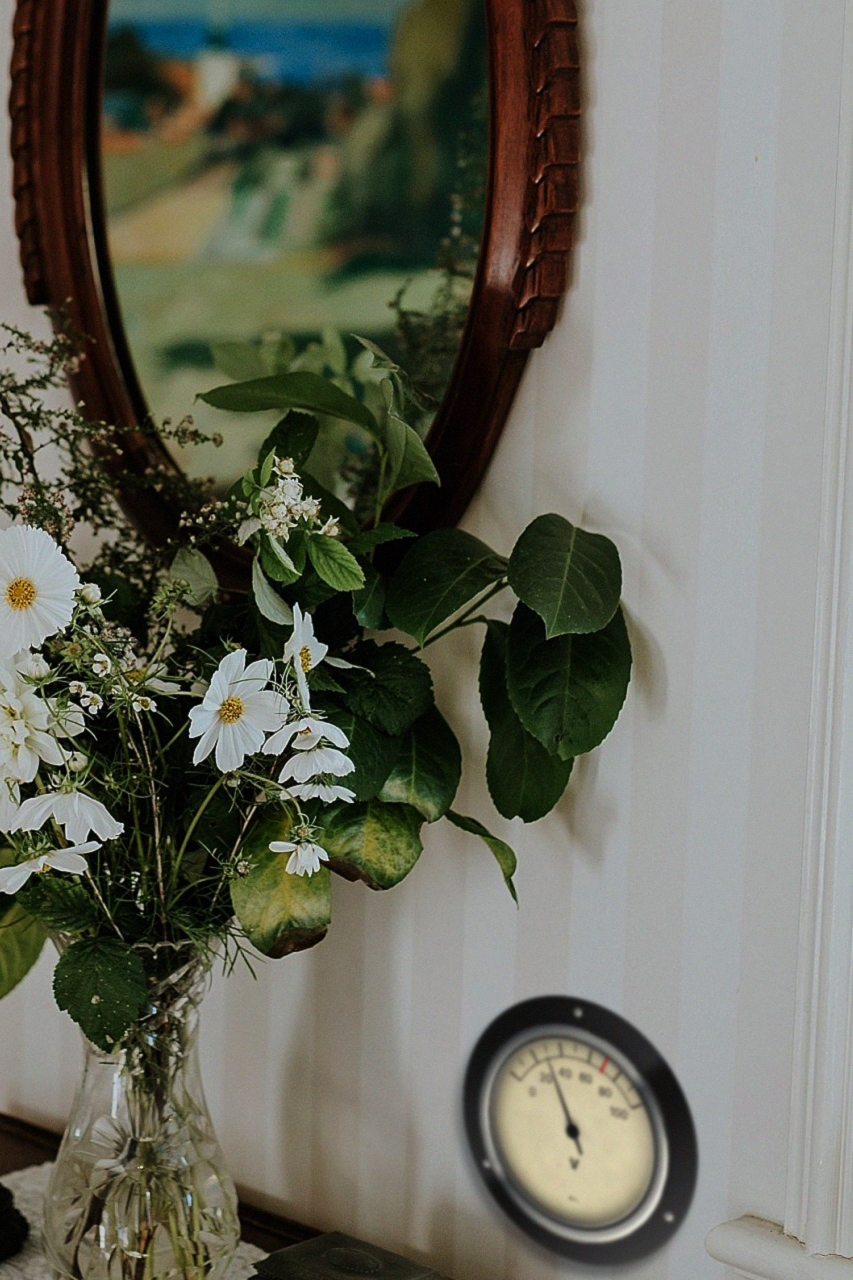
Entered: 30; V
